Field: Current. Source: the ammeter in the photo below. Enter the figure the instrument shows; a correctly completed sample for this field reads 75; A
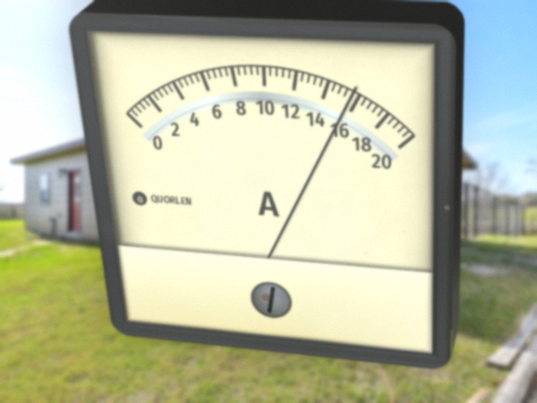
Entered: 15.6; A
